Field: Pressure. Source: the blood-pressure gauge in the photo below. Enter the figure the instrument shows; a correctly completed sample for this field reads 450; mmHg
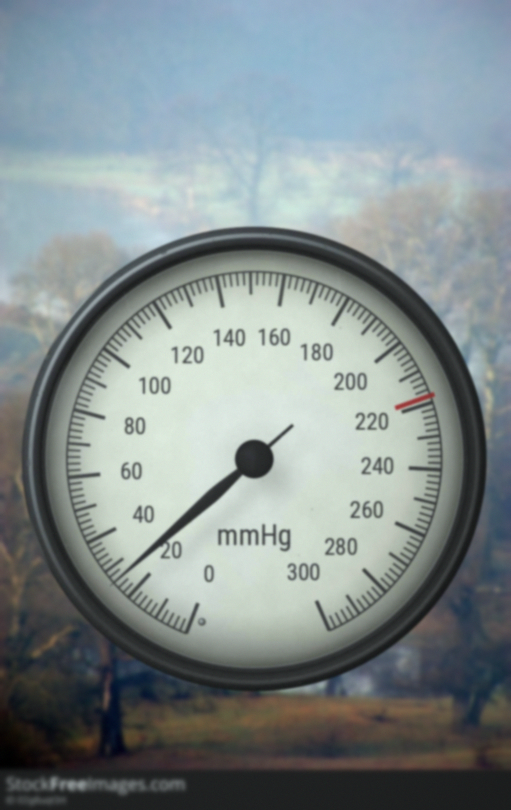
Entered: 26; mmHg
